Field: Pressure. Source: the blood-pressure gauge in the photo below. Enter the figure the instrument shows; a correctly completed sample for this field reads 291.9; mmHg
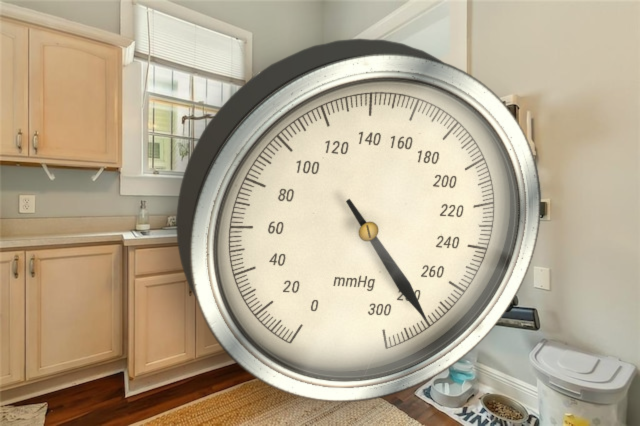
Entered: 280; mmHg
